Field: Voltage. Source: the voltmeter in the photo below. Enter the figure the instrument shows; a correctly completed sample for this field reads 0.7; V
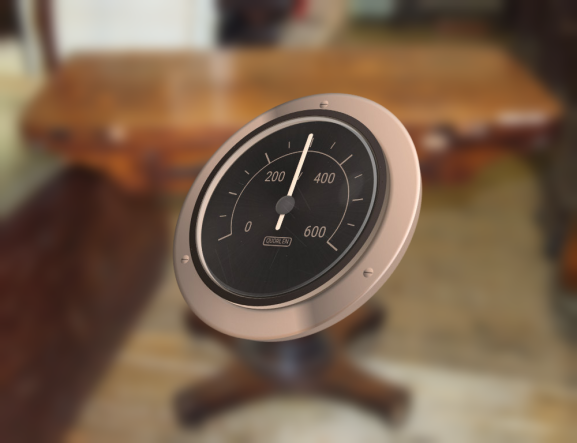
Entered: 300; V
